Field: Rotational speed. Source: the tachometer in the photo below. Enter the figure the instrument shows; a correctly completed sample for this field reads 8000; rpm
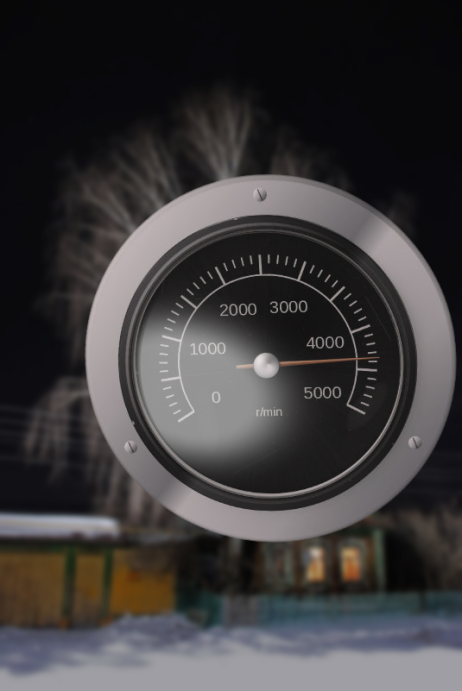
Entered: 4350; rpm
